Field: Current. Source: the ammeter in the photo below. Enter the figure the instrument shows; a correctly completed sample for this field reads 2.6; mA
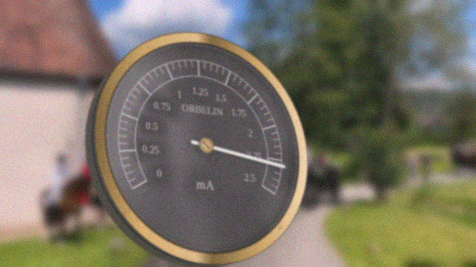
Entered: 2.3; mA
